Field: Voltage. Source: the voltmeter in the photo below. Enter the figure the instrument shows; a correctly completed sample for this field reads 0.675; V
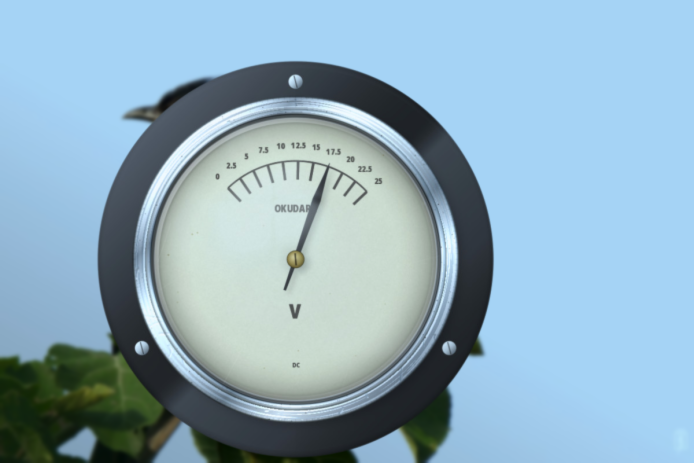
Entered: 17.5; V
